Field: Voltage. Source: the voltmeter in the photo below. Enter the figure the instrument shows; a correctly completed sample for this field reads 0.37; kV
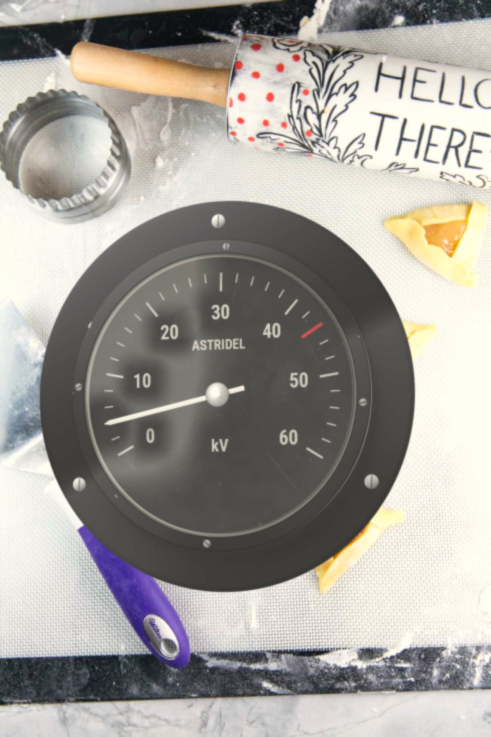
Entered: 4; kV
